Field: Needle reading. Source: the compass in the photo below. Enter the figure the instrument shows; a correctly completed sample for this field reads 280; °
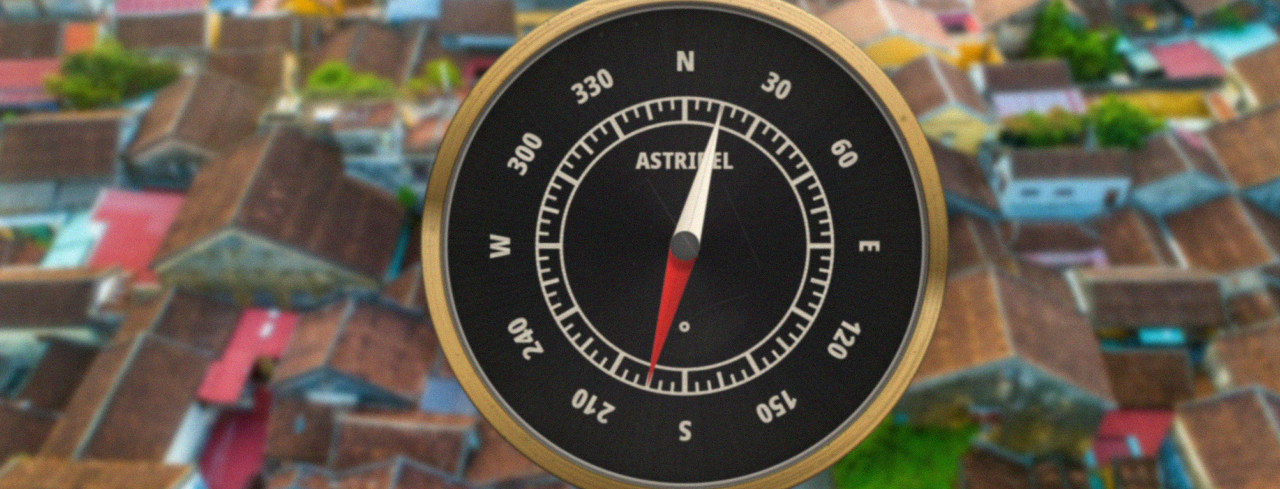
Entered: 195; °
